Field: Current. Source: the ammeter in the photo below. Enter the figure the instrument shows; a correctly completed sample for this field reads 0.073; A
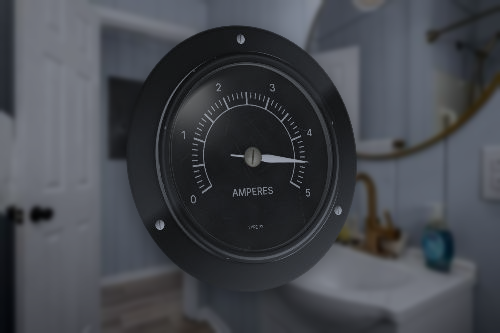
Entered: 4.5; A
